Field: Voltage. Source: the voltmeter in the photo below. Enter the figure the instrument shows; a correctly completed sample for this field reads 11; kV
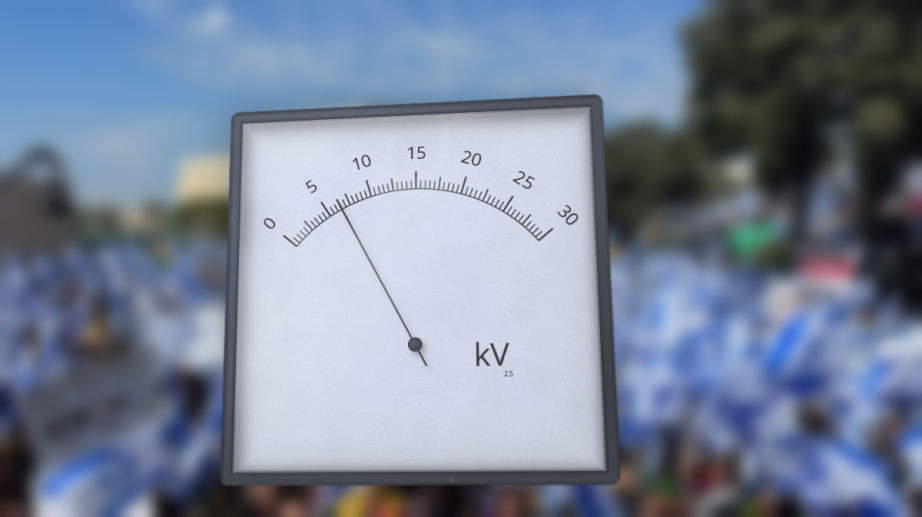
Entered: 6.5; kV
